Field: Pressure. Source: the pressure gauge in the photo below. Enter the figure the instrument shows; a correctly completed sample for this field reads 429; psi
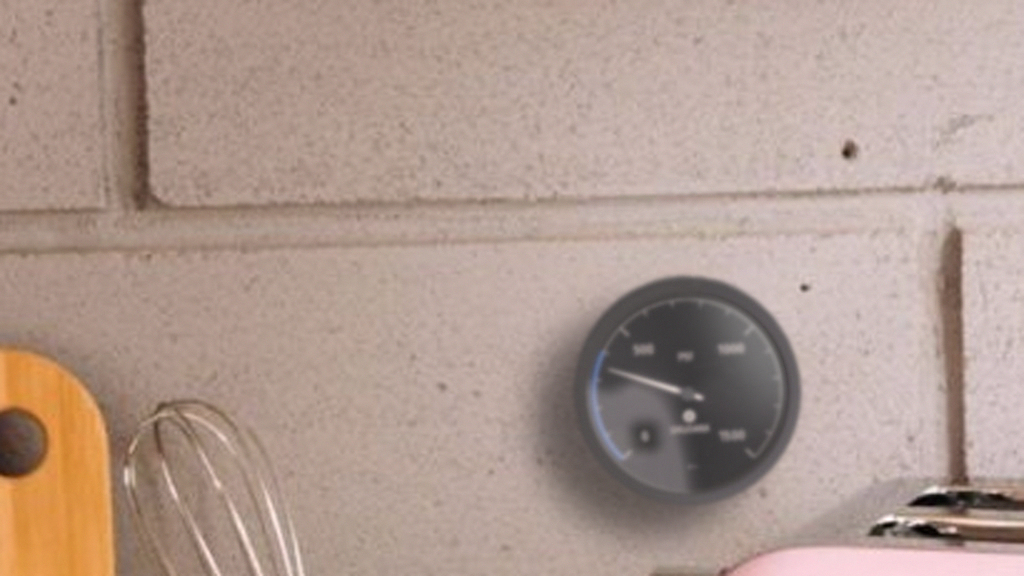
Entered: 350; psi
